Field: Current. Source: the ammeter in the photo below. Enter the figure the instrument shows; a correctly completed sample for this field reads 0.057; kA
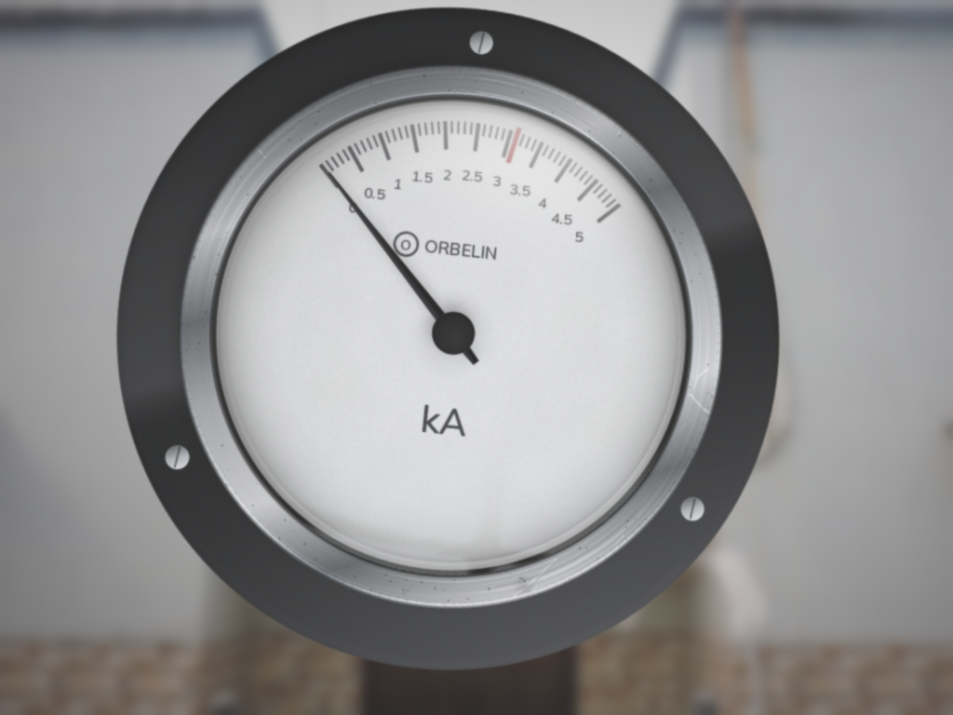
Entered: 0; kA
